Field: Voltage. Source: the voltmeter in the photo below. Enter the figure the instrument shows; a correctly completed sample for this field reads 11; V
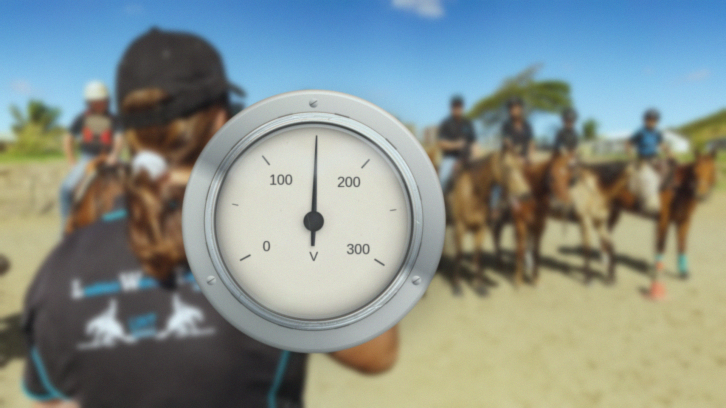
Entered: 150; V
